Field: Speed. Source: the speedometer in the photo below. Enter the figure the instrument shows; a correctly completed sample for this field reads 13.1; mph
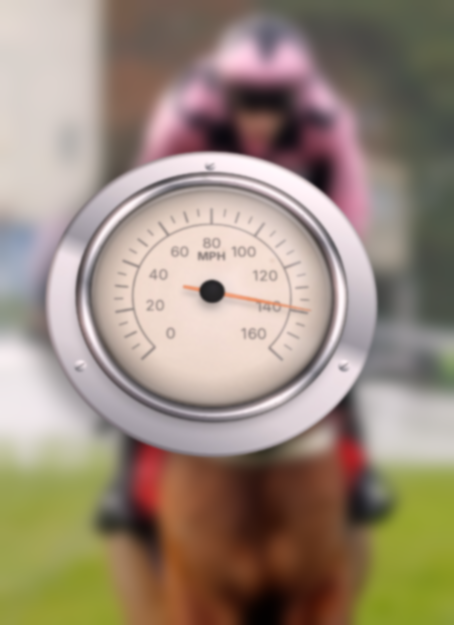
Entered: 140; mph
